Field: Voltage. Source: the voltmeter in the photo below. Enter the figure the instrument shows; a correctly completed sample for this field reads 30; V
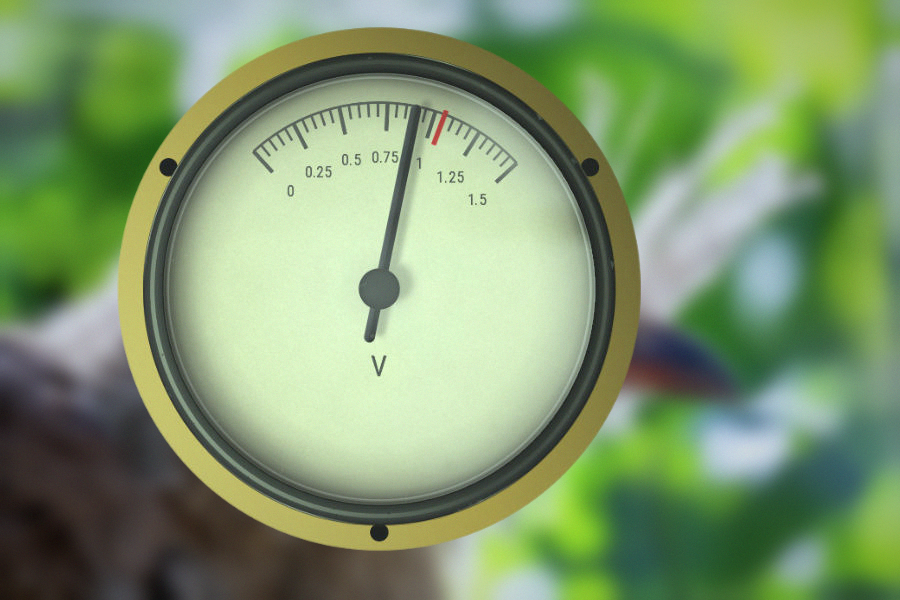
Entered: 0.9; V
